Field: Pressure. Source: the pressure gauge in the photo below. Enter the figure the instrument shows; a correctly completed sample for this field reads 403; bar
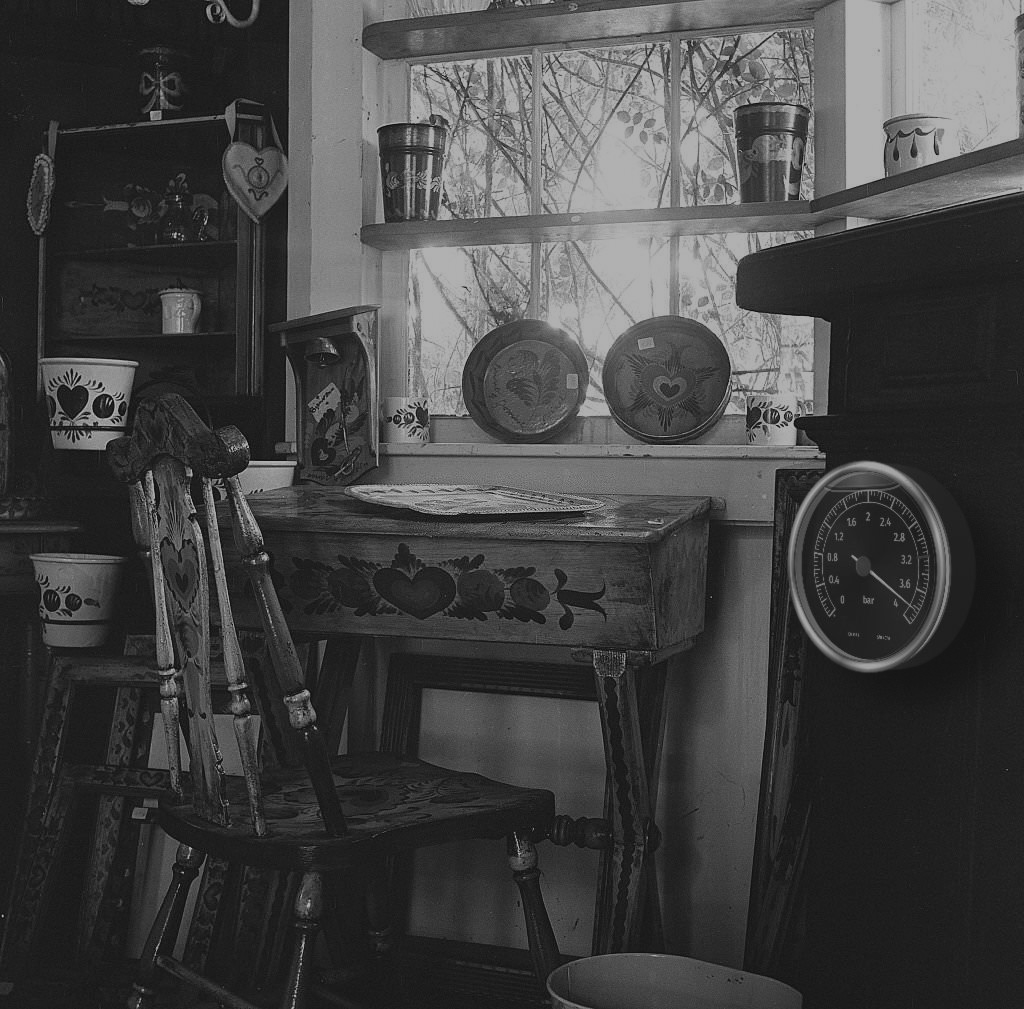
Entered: 3.8; bar
